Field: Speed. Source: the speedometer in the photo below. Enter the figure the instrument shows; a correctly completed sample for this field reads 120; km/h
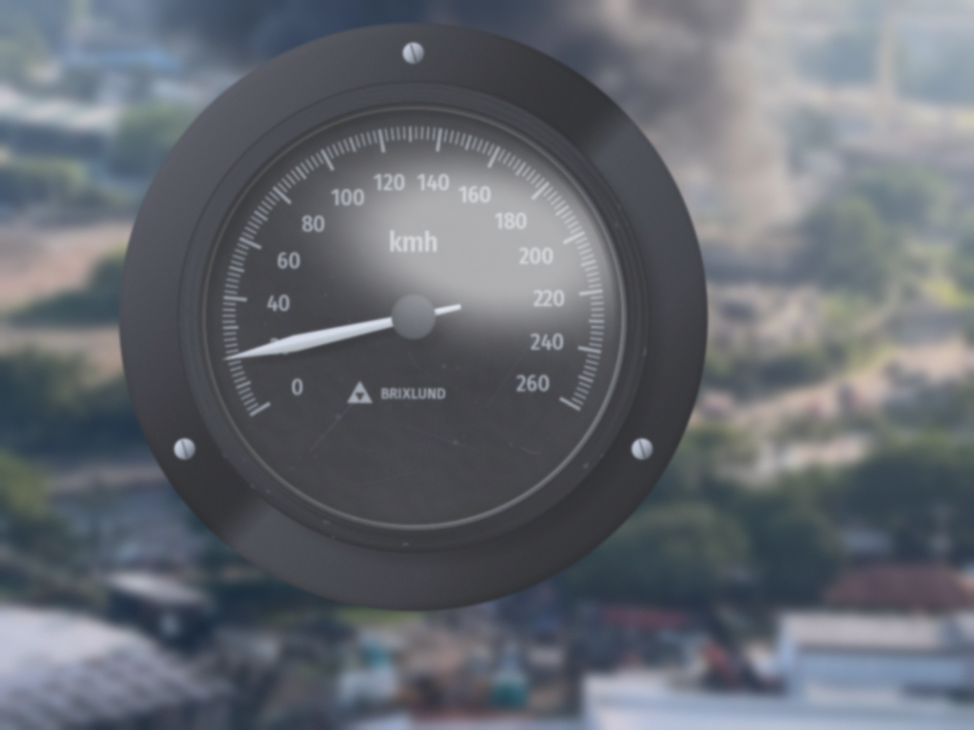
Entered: 20; km/h
